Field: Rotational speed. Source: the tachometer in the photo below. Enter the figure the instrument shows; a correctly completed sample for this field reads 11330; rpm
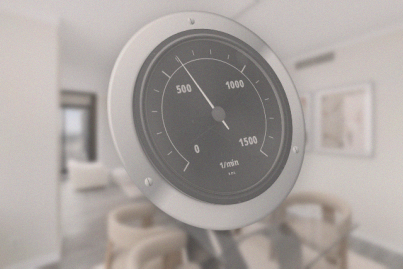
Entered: 600; rpm
